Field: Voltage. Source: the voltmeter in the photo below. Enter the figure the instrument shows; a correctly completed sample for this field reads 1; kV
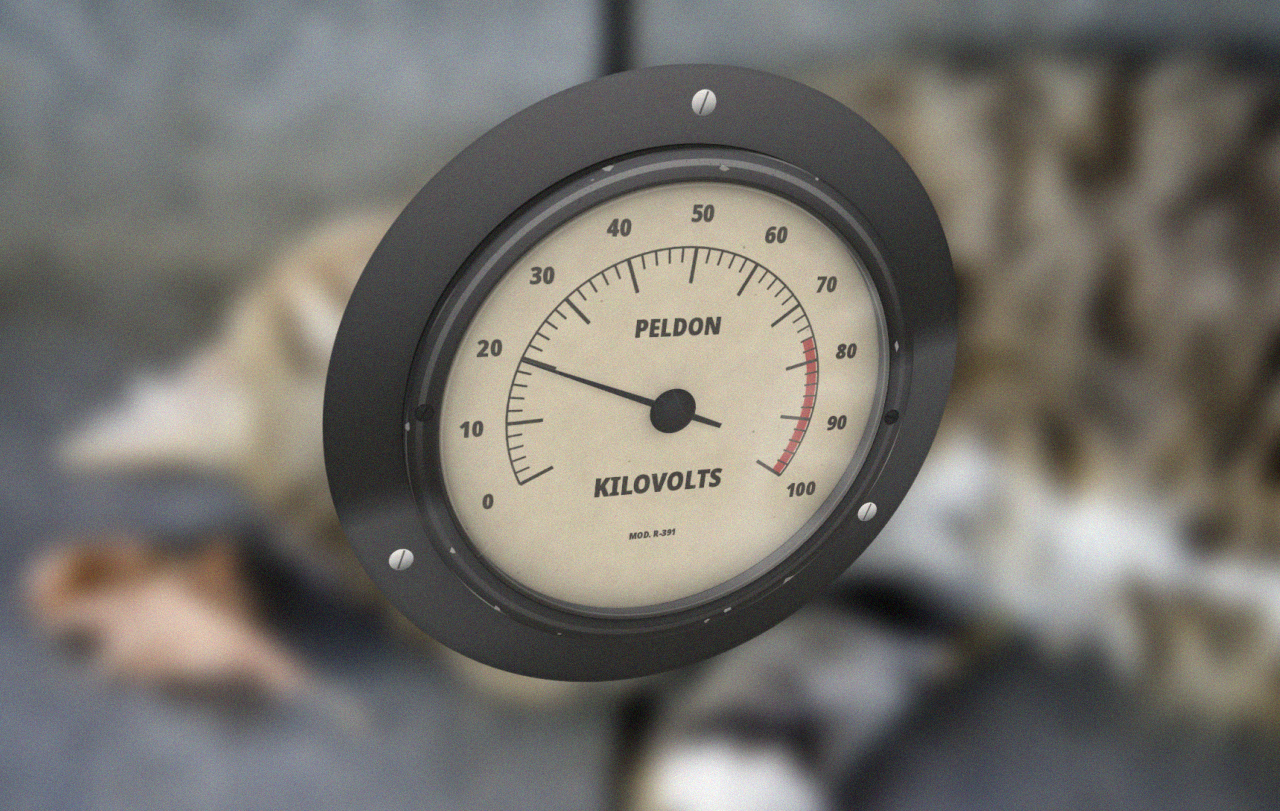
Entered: 20; kV
